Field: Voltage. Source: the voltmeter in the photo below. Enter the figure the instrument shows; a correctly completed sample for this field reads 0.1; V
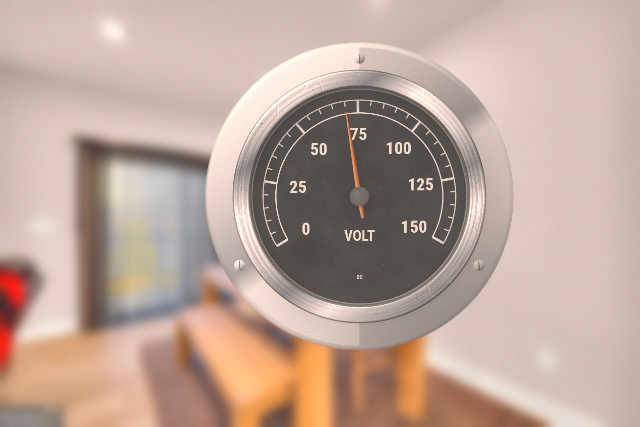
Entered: 70; V
